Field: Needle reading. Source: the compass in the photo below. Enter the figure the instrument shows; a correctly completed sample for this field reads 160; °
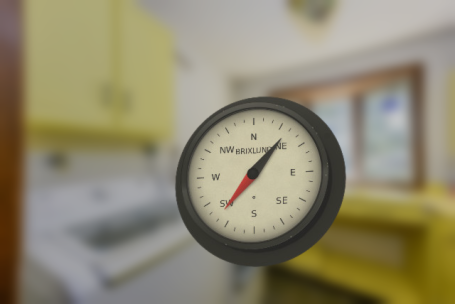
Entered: 220; °
